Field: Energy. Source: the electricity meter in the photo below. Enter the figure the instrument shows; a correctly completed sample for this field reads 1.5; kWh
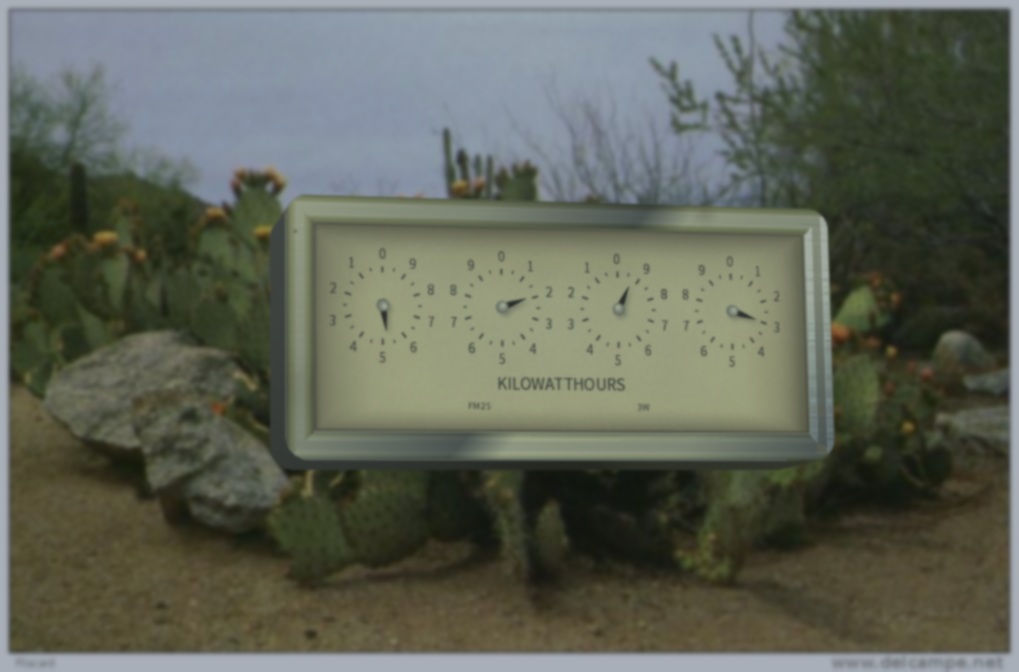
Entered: 5193; kWh
